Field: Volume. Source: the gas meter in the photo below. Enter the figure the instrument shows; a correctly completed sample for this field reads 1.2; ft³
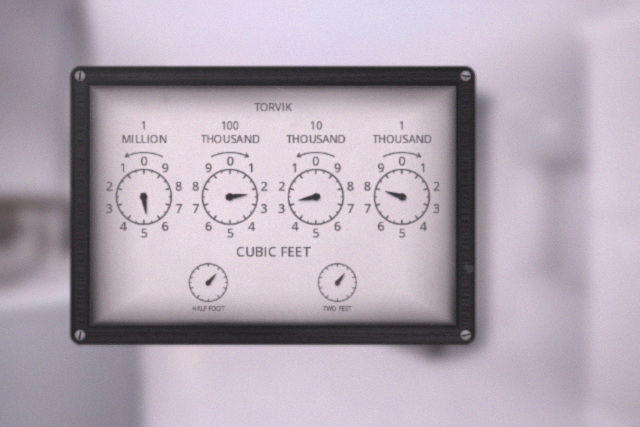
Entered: 522800; ft³
